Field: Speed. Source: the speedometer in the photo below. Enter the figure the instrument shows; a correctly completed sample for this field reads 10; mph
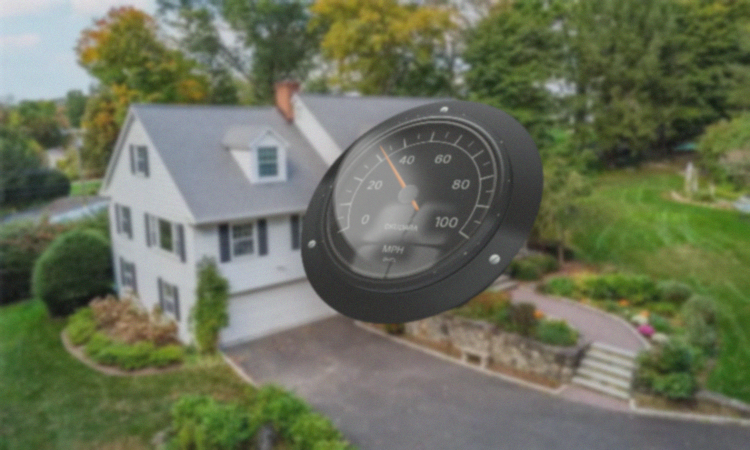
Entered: 32.5; mph
